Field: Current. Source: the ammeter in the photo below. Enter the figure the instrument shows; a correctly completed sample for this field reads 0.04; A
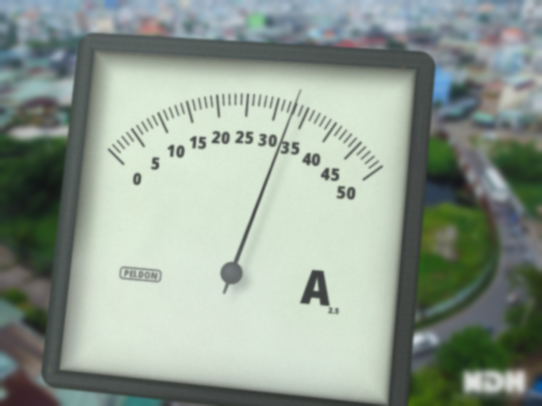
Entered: 33; A
